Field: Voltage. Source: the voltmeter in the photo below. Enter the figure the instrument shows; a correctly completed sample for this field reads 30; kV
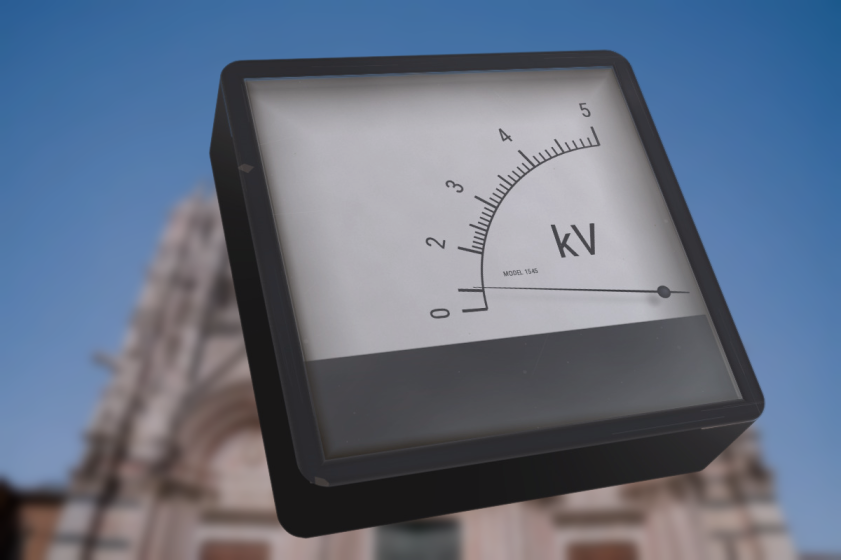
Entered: 1; kV
